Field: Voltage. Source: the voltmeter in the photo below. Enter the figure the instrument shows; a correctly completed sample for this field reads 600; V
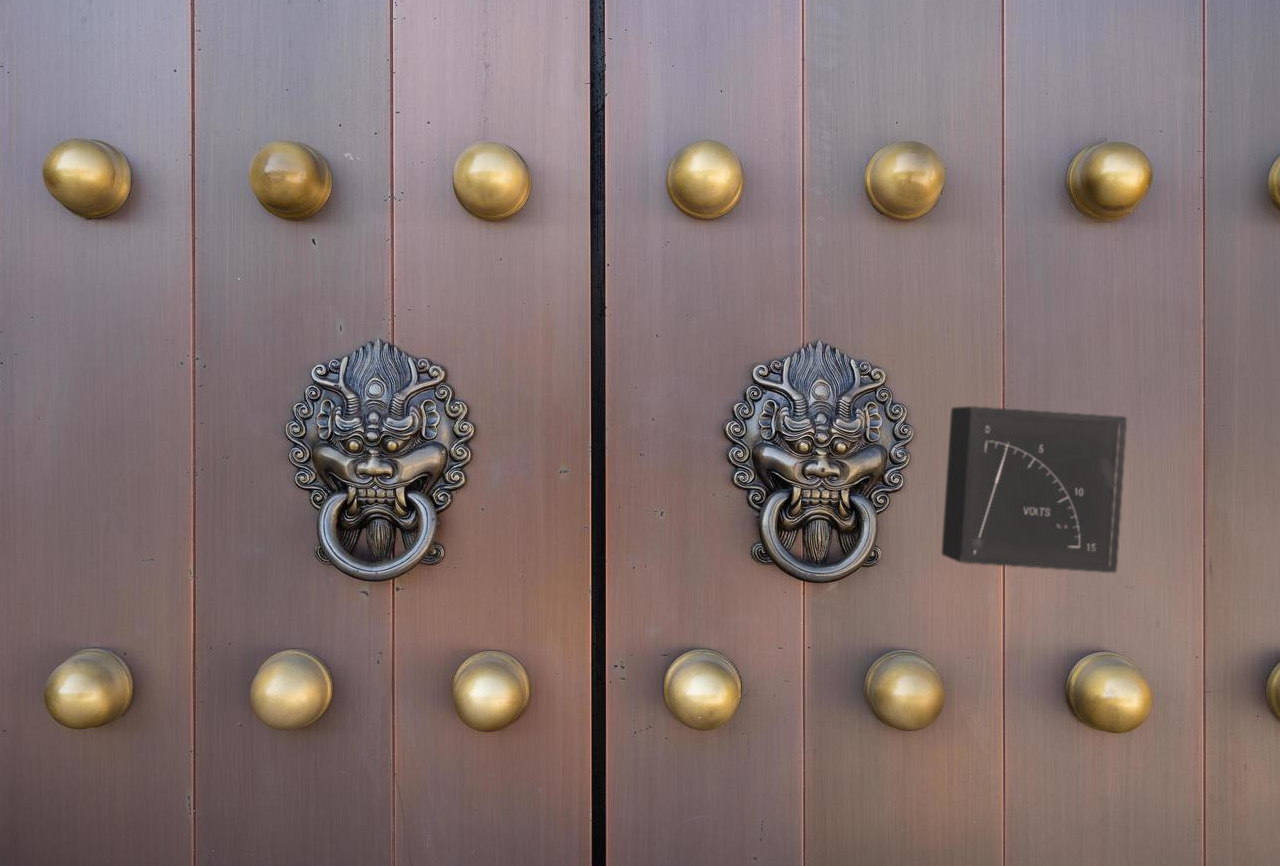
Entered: 2; V
